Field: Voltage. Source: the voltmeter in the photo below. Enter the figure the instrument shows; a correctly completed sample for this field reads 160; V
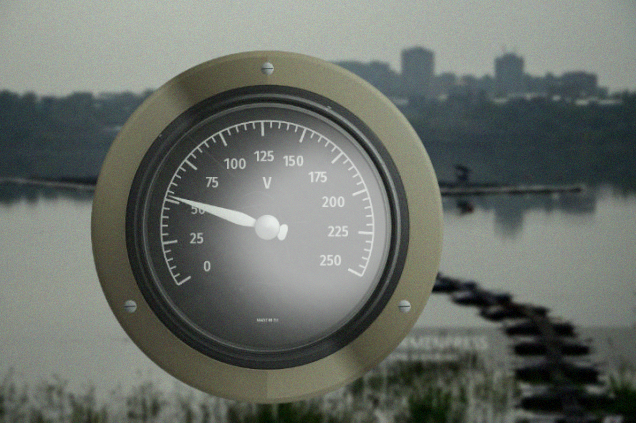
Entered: 52.5; V
